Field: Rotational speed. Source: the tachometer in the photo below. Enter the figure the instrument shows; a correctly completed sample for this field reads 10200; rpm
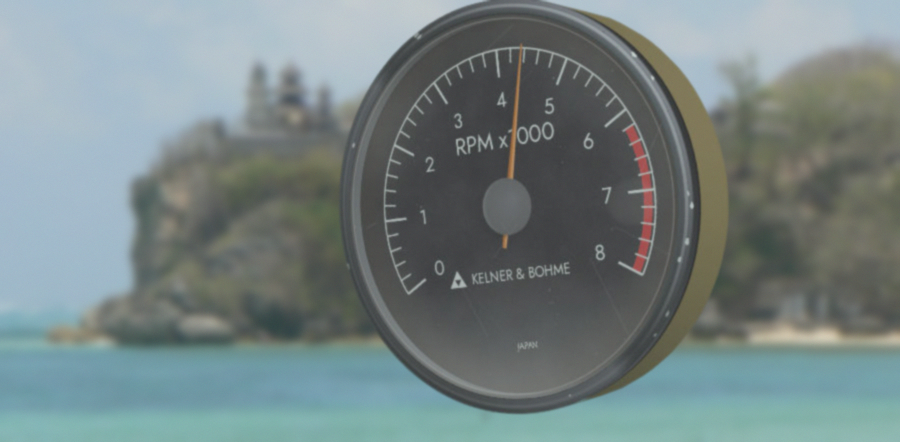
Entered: 4400; rpm
